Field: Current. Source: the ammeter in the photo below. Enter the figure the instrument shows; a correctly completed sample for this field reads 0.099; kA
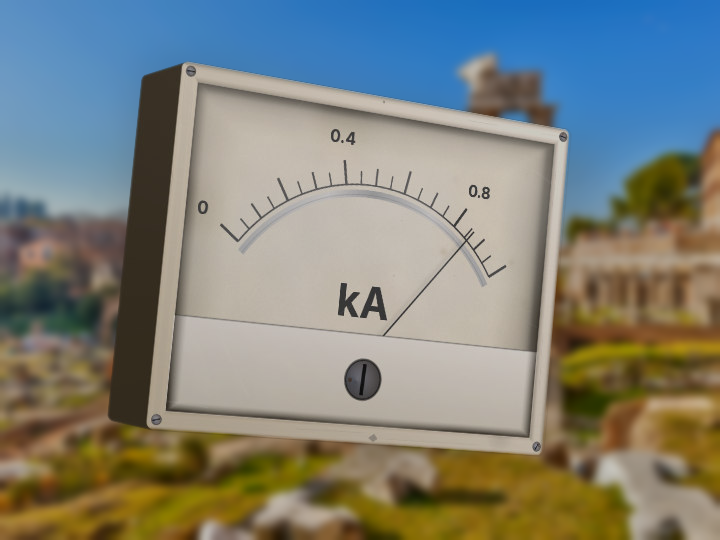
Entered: 0.85; kA
